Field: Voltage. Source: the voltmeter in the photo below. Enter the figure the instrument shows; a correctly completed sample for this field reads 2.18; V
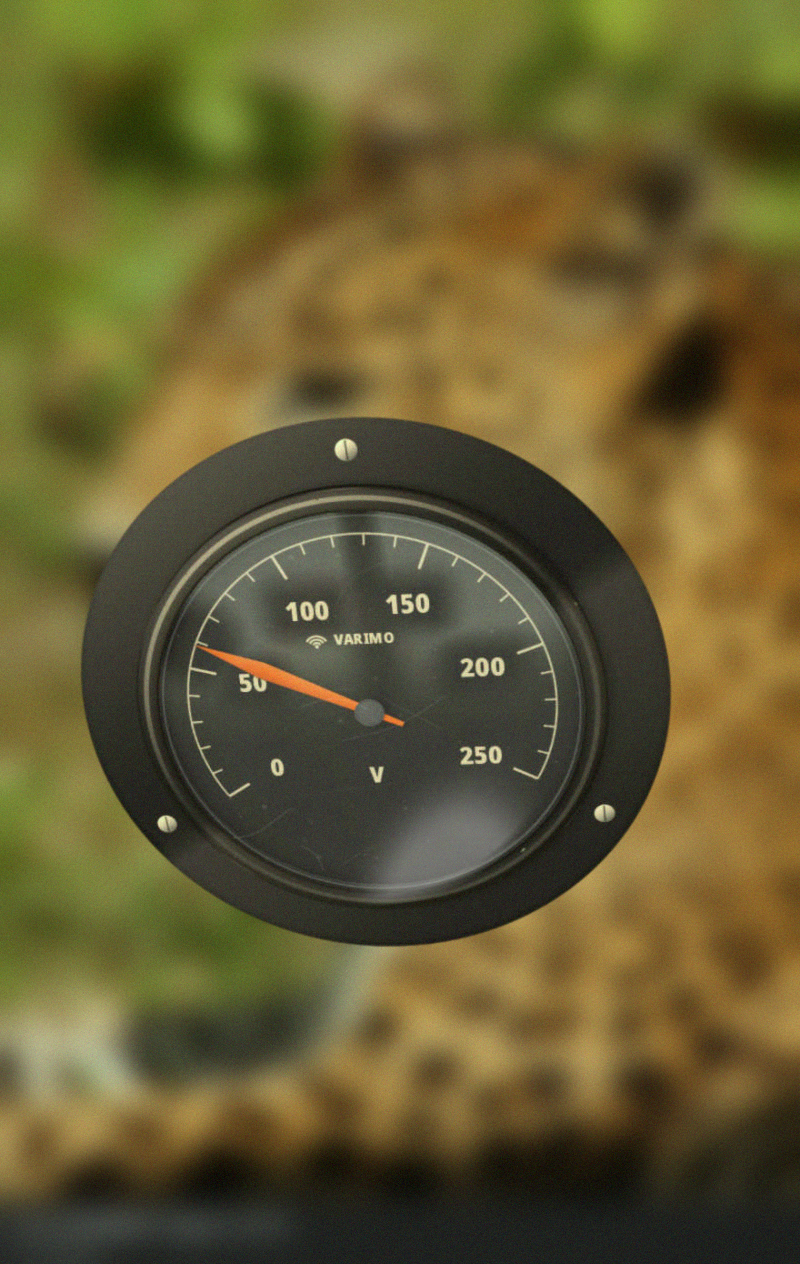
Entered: 60; V
